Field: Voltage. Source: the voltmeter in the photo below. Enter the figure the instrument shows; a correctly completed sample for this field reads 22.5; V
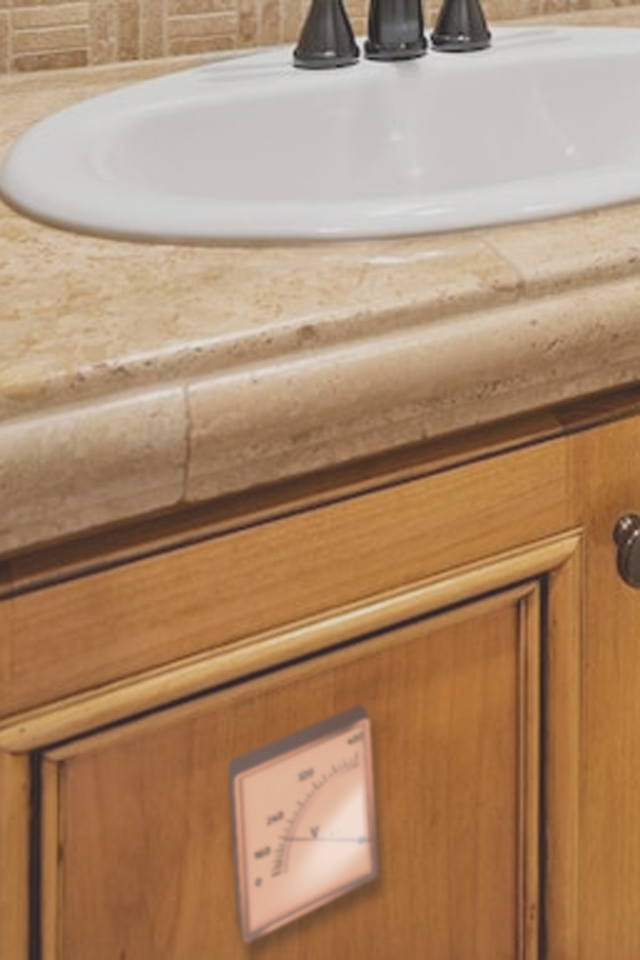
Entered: 200; V
